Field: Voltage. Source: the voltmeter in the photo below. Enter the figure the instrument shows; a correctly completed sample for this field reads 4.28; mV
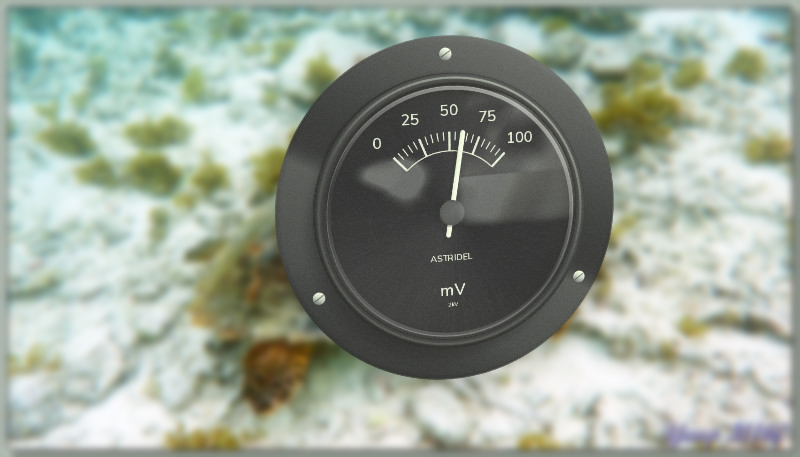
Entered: 60; mV
